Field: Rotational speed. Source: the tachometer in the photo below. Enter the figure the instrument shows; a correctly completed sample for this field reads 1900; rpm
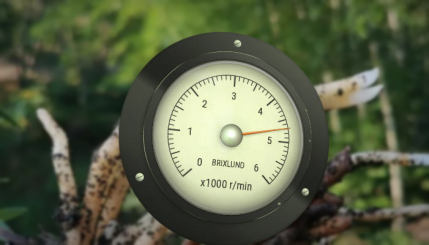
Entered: 4700; rpm
